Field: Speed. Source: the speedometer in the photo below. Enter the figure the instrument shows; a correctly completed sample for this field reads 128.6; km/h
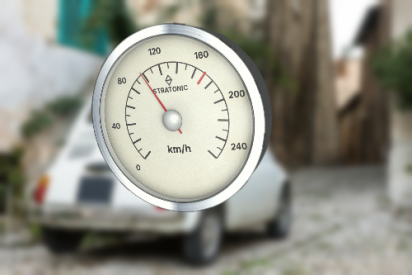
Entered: 100; km/h
